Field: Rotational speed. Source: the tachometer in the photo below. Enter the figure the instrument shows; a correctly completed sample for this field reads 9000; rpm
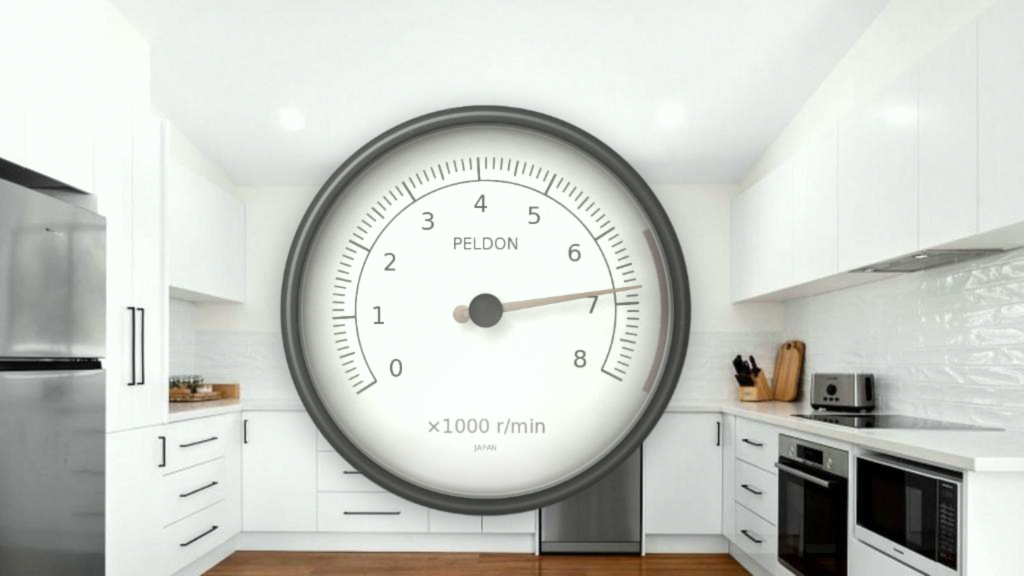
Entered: 6800; rpm
